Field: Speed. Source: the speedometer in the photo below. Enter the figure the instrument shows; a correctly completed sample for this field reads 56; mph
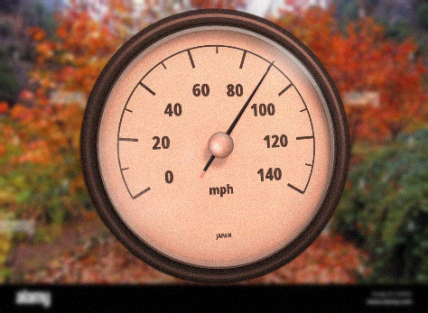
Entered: 90; mph
